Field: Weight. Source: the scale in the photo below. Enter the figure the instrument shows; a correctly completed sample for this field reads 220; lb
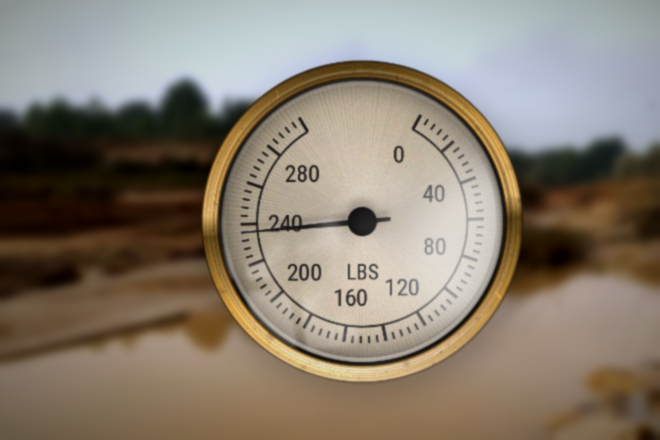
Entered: 236; lb
